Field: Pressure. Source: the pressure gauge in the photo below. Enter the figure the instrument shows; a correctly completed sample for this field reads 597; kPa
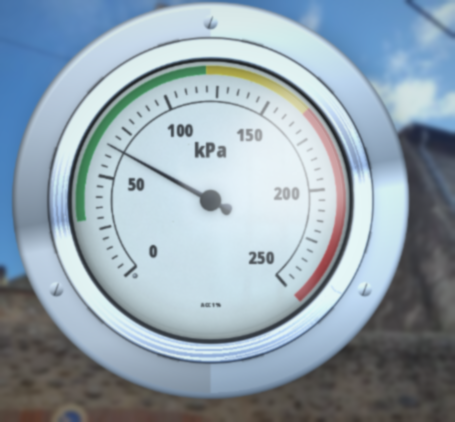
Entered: 65; kPa
